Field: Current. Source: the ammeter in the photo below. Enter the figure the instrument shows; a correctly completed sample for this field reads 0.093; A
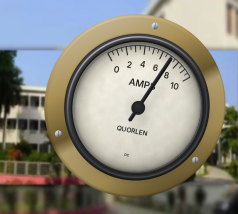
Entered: 7; A
